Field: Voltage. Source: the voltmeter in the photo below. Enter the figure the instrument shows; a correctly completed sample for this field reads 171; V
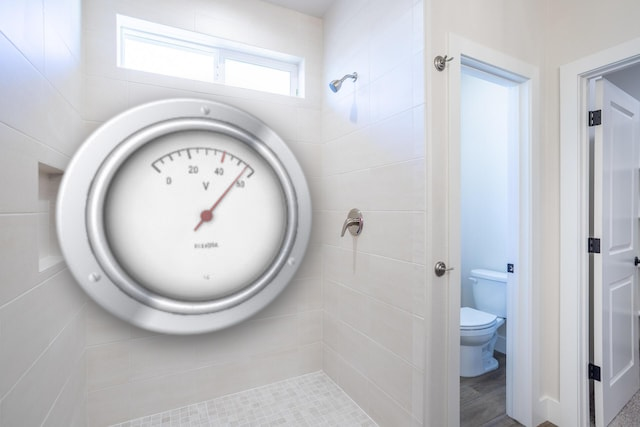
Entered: 55; V
